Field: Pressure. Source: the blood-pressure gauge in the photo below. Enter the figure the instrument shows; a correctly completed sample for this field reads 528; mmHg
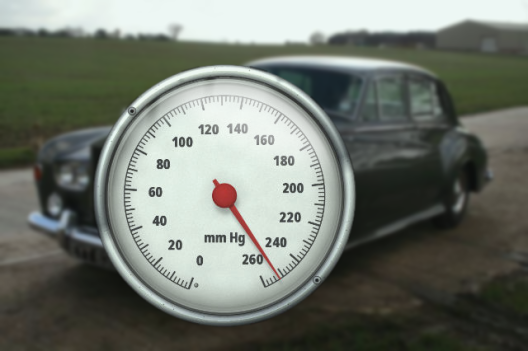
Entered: 252; mmHg
